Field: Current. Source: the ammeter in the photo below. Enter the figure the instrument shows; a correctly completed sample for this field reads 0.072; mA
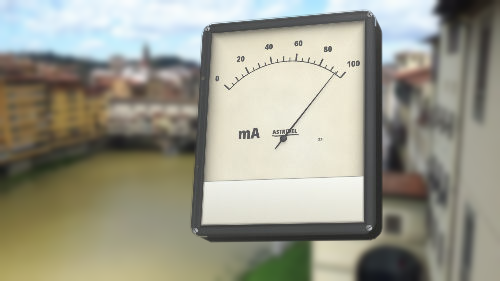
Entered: 95; mA
